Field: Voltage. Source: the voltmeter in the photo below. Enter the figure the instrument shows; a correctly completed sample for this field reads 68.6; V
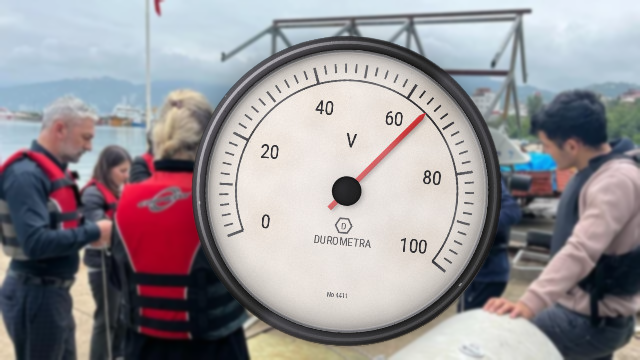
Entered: 65; V
